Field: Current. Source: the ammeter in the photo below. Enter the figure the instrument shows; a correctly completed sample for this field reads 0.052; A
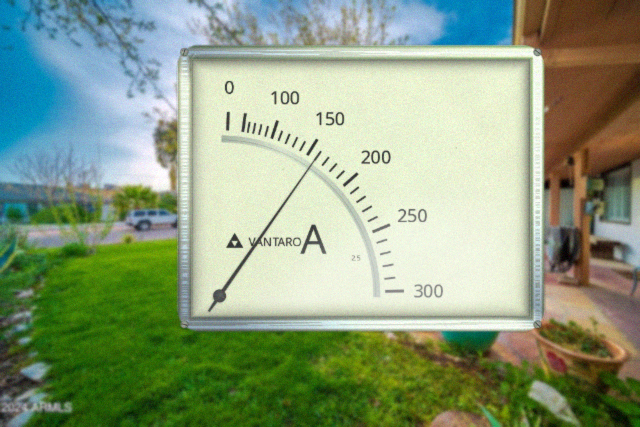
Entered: 160; A
